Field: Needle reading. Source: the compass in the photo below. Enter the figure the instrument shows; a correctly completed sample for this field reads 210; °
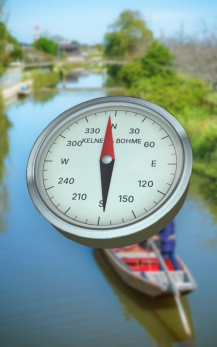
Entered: 355; °
